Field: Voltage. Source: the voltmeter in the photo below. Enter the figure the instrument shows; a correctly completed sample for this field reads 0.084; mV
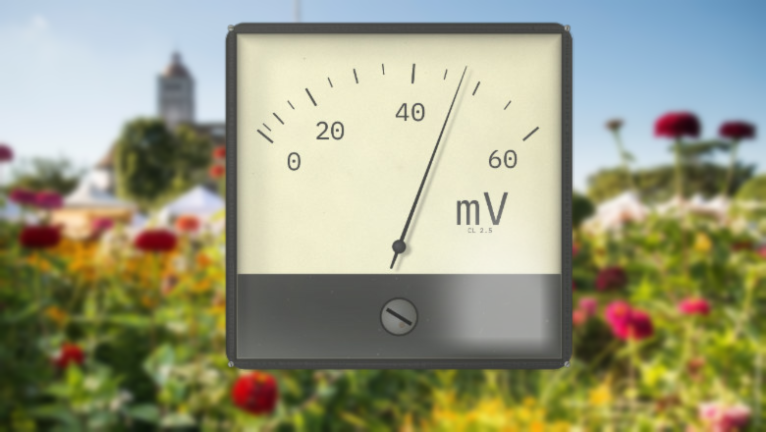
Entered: 47.5; mV
